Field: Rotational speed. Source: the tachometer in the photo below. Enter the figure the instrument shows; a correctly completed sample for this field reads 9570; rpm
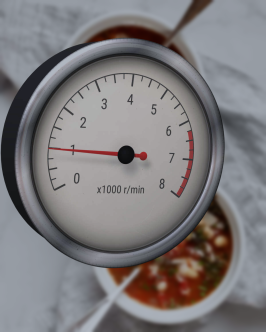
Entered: 1000; rpm
